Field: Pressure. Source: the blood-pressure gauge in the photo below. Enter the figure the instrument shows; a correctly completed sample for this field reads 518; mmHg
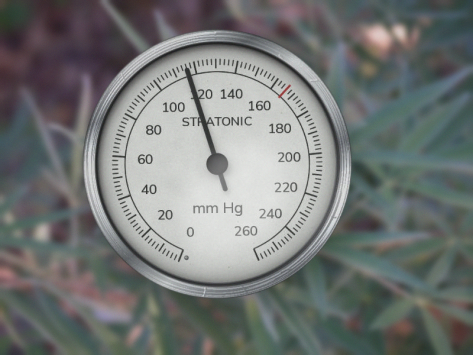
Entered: 116; mmHg
